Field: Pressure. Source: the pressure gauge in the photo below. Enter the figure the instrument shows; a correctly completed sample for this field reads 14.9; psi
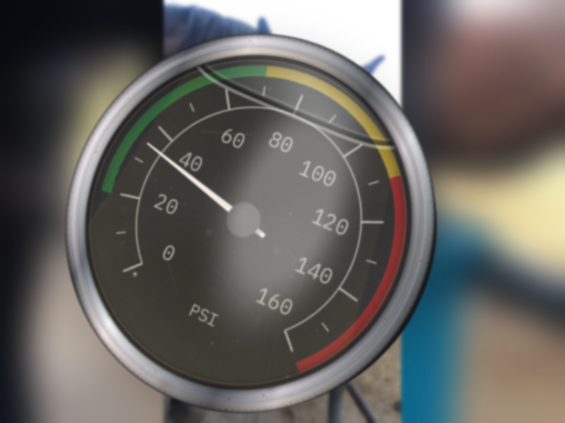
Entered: 35; psi
